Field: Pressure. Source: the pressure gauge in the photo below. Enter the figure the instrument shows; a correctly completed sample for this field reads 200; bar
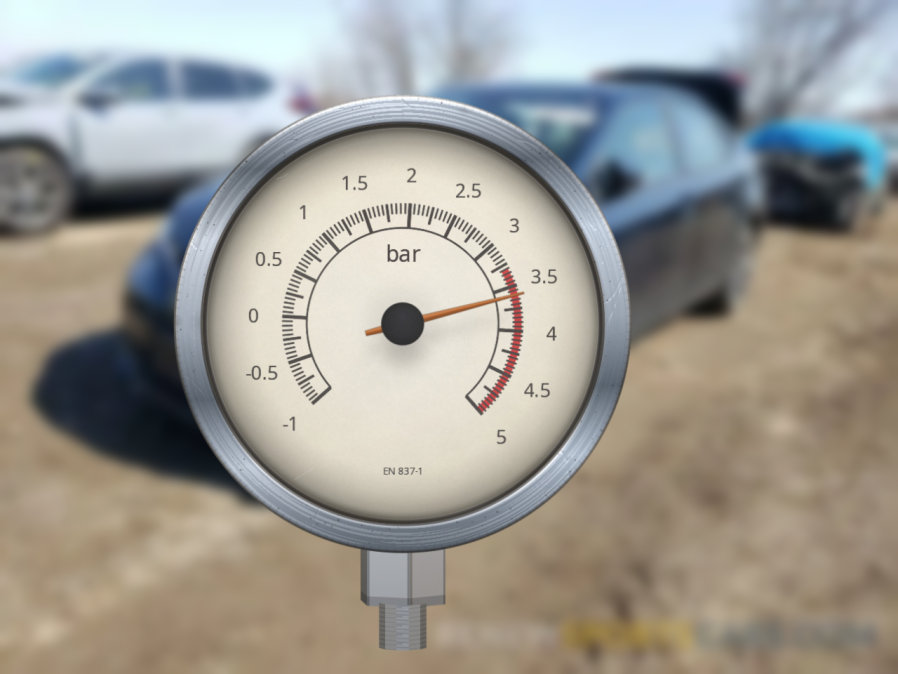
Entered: 3.6; bar
